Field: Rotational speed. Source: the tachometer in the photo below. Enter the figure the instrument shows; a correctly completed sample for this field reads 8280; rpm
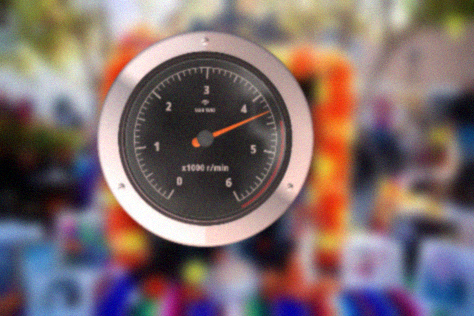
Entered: 4300; rpm
